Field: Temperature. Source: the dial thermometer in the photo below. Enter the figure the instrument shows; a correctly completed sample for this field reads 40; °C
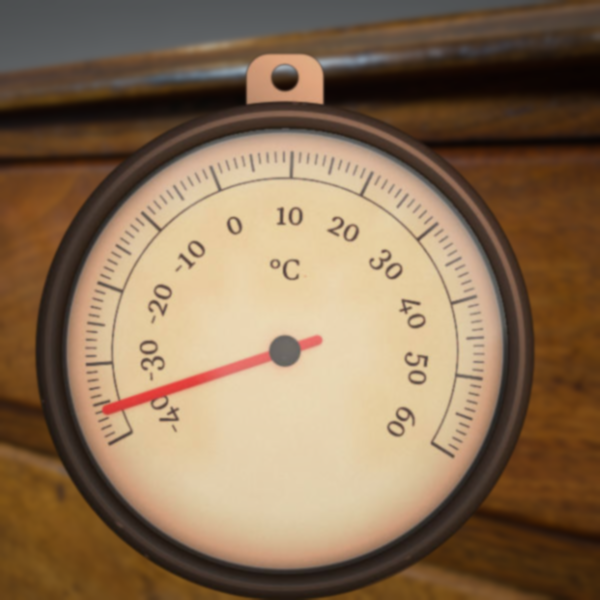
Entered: -36; °C
